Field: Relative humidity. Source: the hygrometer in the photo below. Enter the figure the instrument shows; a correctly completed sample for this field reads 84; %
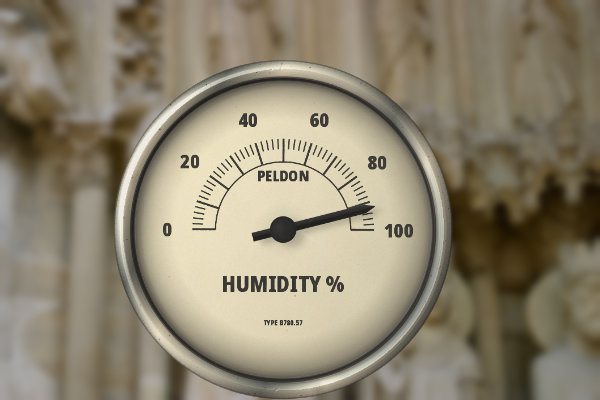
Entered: 92; %
